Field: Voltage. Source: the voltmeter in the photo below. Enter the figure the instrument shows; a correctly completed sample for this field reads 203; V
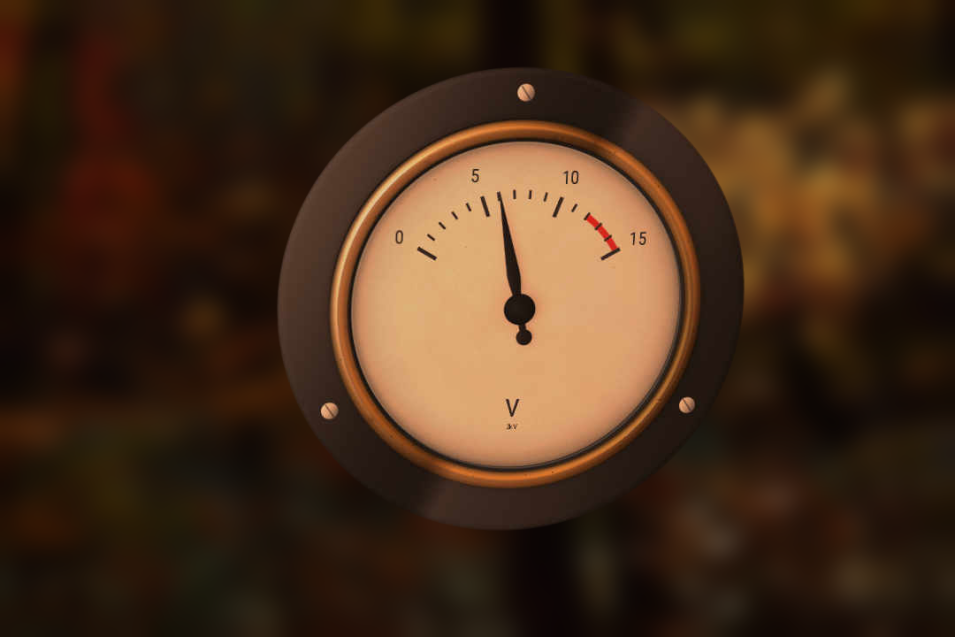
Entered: 6; V
